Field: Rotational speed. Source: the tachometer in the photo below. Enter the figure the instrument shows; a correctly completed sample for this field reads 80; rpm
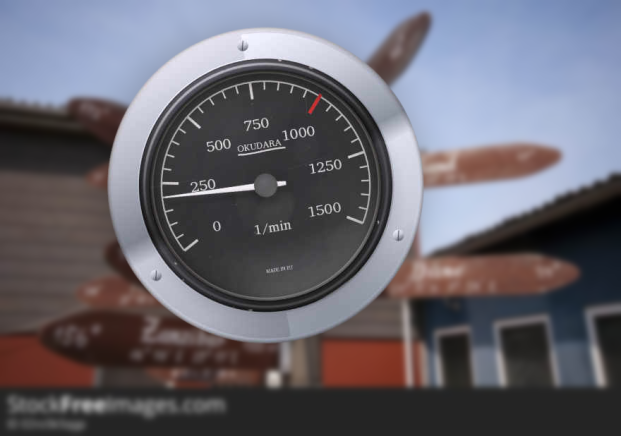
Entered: 200; rpm
